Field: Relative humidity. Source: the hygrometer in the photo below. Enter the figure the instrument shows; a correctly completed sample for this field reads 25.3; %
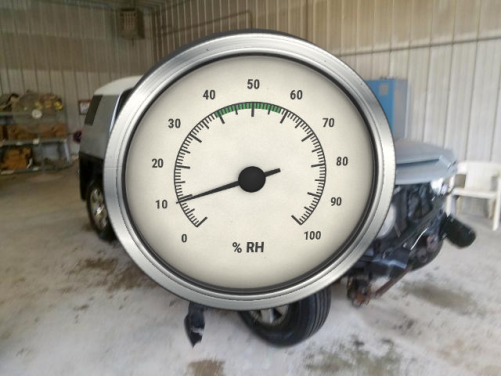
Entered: 10; %
